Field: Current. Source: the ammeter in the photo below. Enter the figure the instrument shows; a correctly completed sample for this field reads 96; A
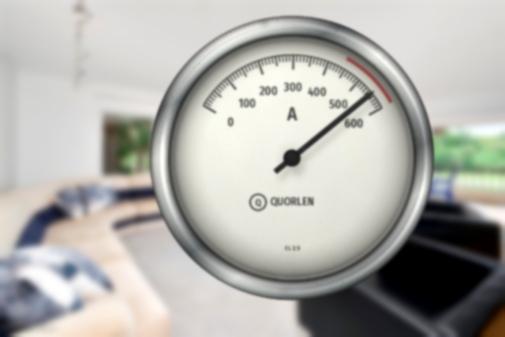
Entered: 550; A
